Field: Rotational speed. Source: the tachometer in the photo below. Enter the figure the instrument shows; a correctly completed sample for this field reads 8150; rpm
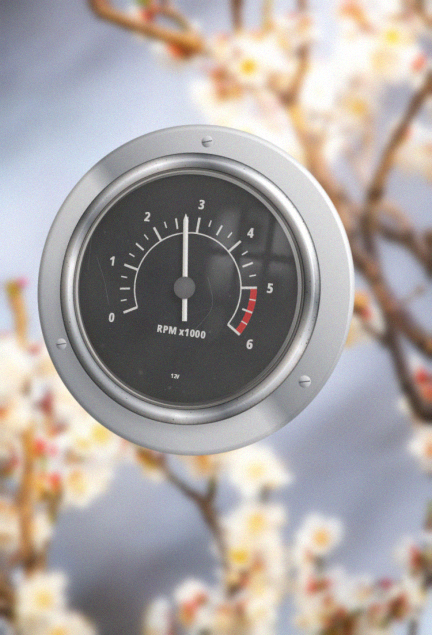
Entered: 2750; rpm
